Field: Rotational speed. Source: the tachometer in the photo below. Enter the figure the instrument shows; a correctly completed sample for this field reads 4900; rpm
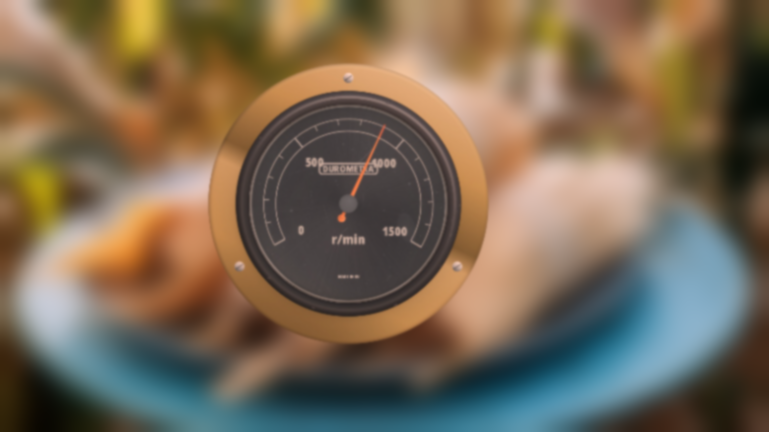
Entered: 900; rpm
